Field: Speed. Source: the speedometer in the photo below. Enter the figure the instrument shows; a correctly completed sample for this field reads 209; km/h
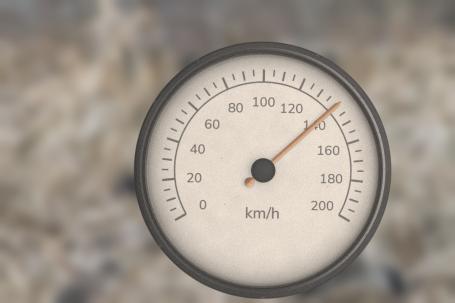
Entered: 140; km/h
